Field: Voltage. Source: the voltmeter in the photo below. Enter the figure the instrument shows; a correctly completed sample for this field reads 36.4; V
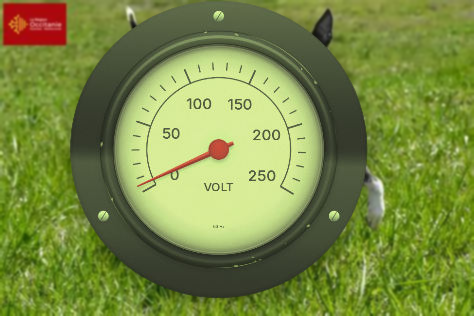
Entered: 5; V
